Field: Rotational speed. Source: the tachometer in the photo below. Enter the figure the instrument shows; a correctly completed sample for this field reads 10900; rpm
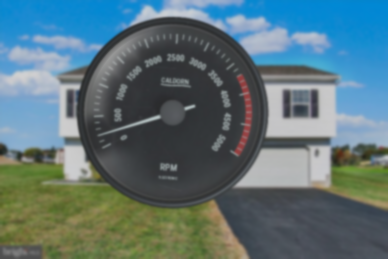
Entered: 200; rpm
